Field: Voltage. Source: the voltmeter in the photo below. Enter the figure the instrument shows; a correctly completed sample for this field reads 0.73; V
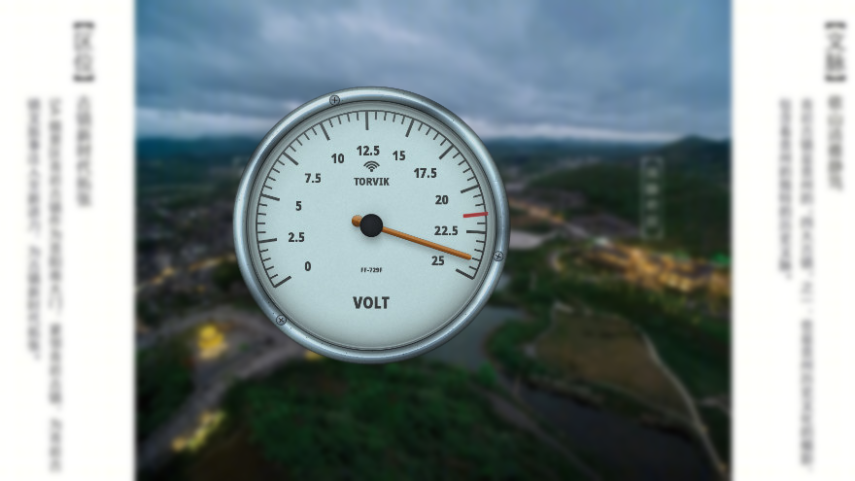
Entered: 24; V
